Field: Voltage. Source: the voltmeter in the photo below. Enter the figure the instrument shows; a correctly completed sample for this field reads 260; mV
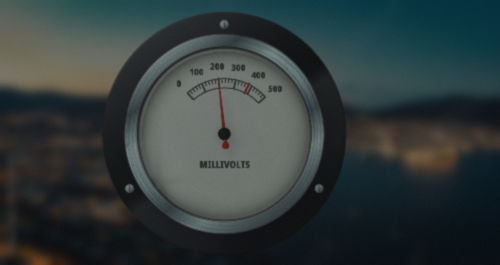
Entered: 200; mV
